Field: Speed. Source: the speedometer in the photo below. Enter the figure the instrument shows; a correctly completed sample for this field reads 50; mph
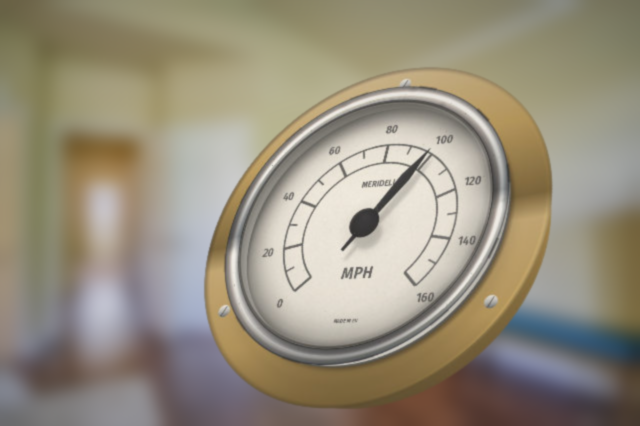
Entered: 100; mph
